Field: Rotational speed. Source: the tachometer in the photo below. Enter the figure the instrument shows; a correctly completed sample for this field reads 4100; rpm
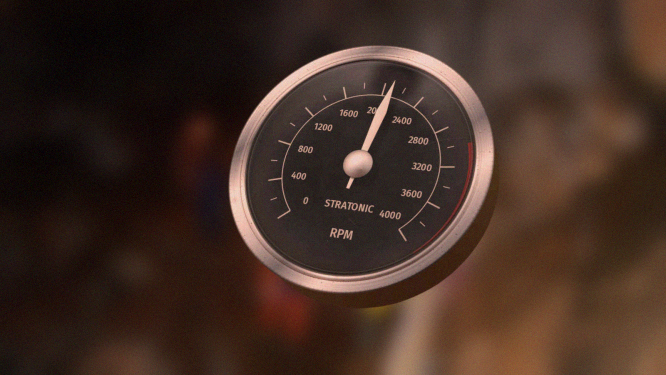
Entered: 2100; rpm
